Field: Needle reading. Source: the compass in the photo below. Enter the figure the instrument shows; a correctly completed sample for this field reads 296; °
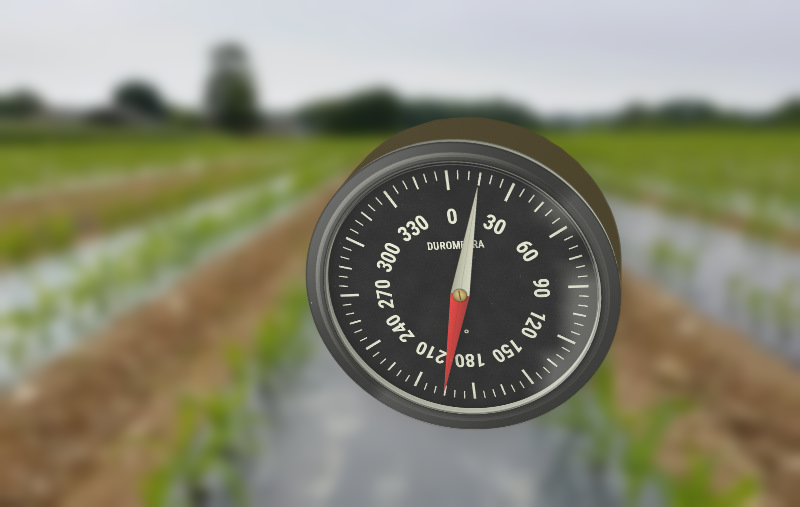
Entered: 195; °
